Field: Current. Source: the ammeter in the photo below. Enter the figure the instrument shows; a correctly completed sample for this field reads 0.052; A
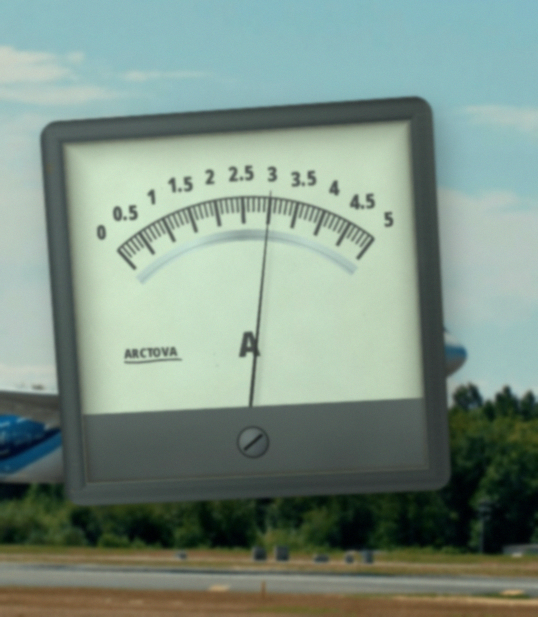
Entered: 3; A
